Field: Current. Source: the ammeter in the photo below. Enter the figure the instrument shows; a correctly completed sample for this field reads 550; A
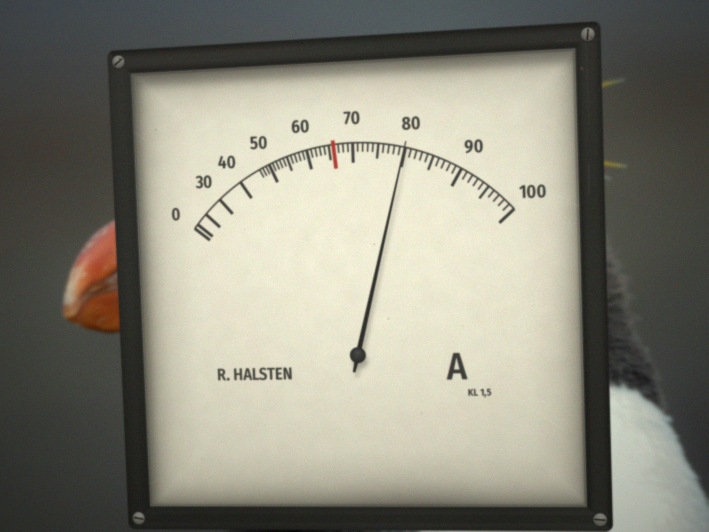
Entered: 80; A
